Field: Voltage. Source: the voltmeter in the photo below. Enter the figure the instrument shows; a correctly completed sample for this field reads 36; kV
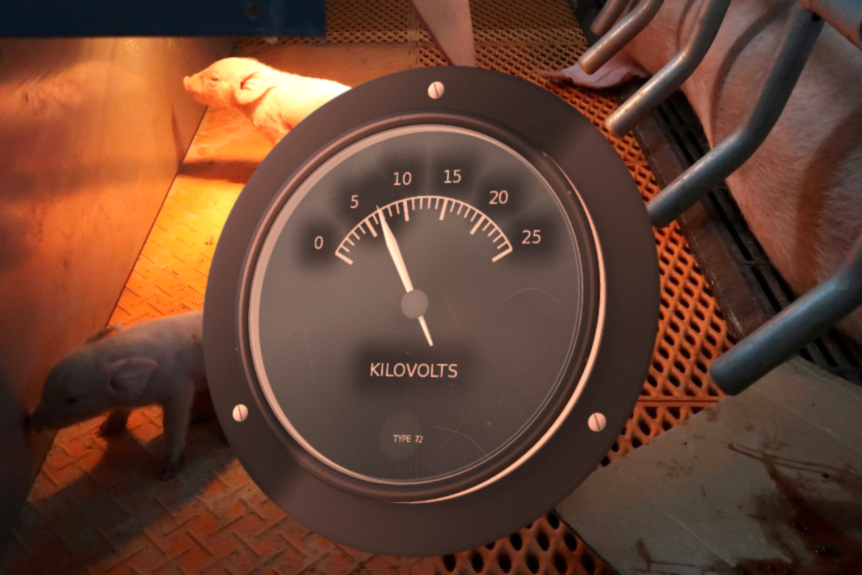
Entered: 7; kV
